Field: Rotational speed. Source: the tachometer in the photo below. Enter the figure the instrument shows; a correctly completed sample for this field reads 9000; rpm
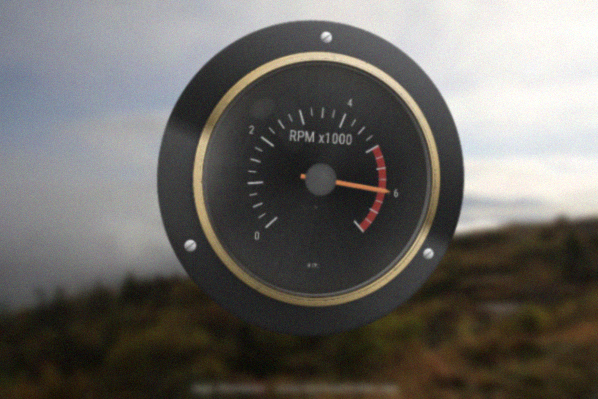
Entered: 6000; rpm
